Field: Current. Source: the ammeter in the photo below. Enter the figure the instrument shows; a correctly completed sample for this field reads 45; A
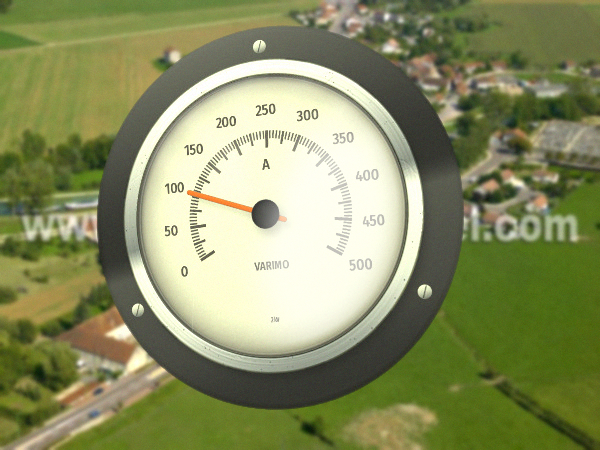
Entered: 100; A
